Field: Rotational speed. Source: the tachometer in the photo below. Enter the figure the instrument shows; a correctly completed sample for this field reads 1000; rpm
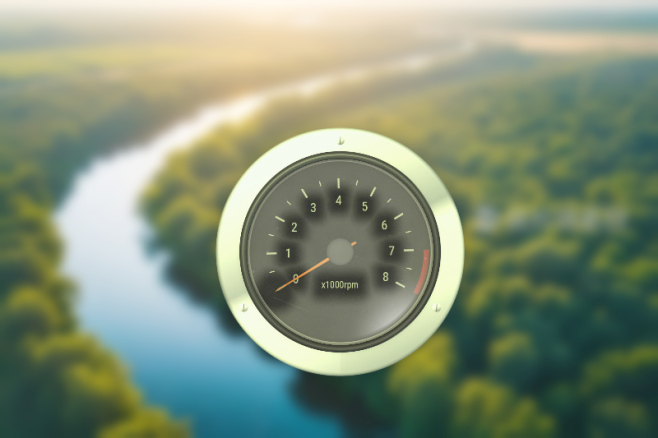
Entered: 0; rpm
